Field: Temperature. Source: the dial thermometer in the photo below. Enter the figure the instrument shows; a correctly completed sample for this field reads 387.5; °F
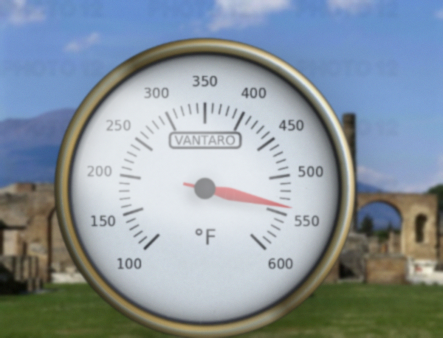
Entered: 540; °F
